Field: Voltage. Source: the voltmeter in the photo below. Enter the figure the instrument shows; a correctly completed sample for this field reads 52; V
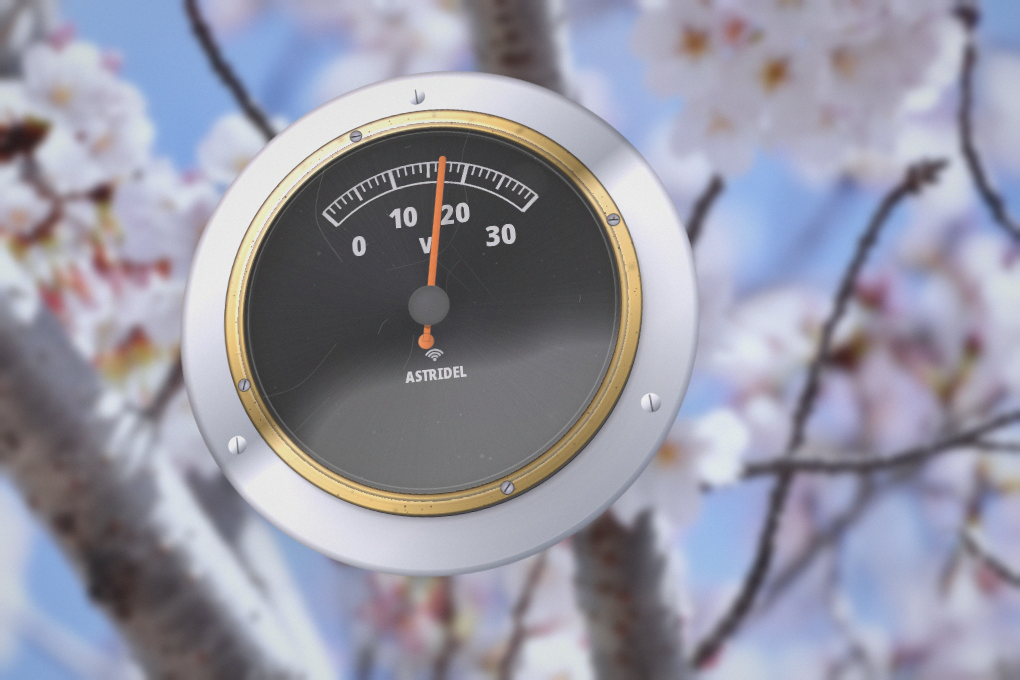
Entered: 17; V
